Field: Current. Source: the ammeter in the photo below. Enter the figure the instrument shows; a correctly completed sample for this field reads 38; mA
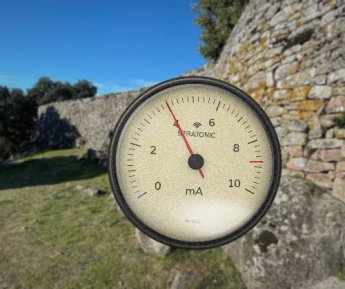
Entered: 4; mA
